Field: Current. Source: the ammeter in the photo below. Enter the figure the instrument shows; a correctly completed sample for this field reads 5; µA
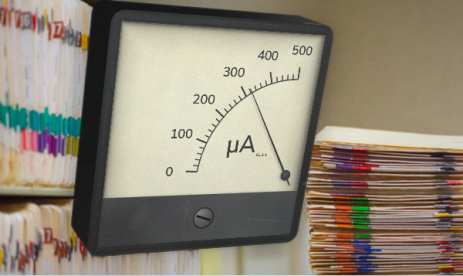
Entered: 320; µA
